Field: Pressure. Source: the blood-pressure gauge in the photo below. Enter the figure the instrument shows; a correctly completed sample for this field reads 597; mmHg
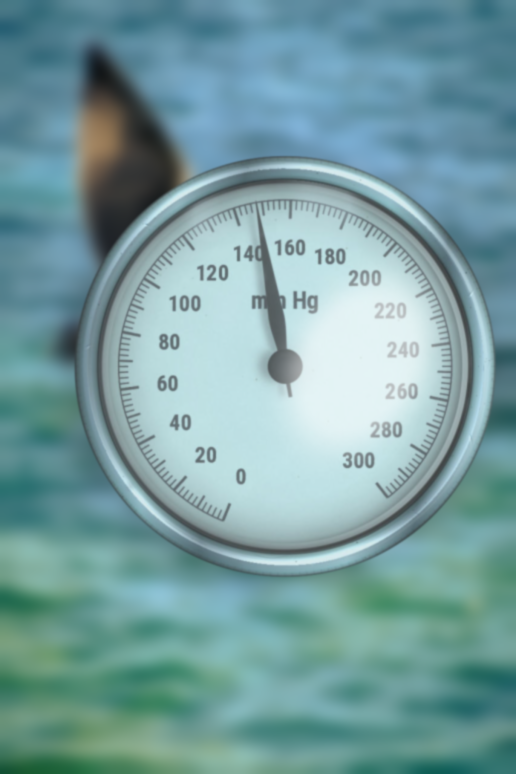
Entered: 148; mmHg
